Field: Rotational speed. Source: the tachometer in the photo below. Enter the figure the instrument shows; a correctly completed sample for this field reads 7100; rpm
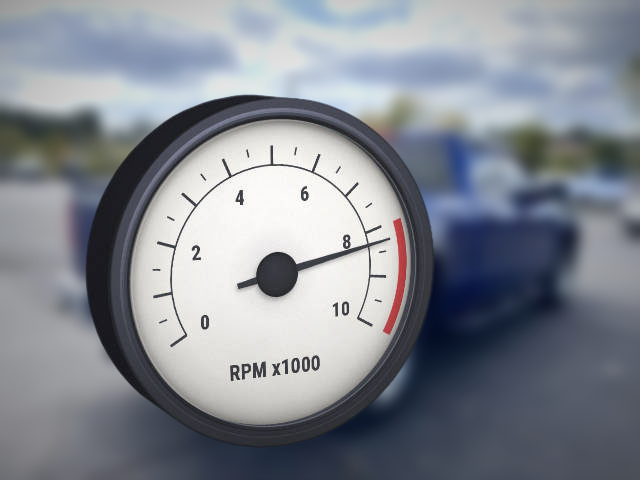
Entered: 8250; rpm
